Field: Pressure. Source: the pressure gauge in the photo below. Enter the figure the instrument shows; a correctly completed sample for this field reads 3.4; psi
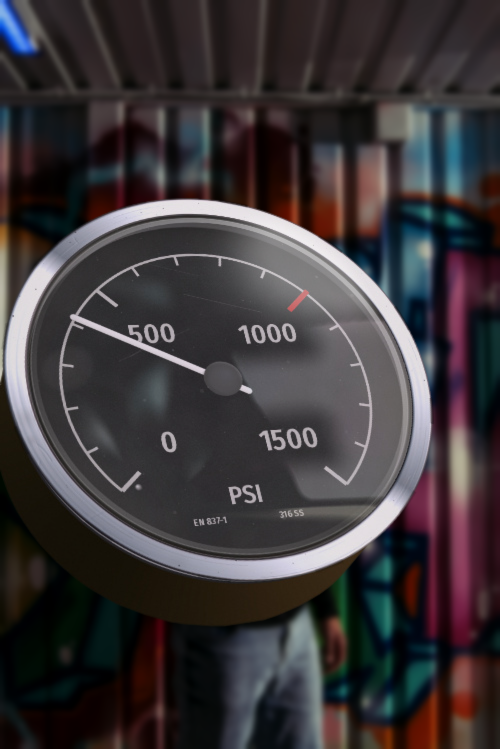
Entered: 400; psi
